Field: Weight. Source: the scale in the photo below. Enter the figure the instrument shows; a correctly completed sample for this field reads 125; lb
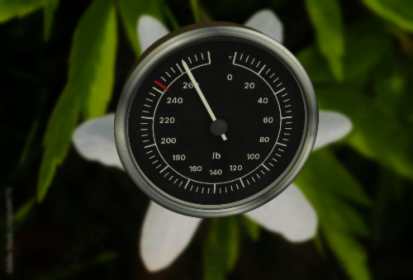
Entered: 264; lb
